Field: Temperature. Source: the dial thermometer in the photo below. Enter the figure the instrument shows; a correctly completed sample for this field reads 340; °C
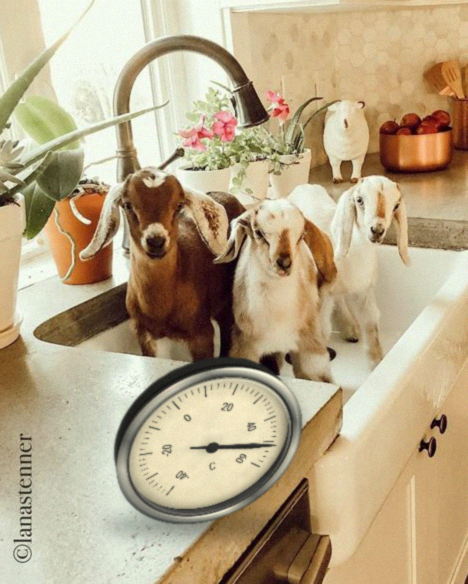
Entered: 50; °C
